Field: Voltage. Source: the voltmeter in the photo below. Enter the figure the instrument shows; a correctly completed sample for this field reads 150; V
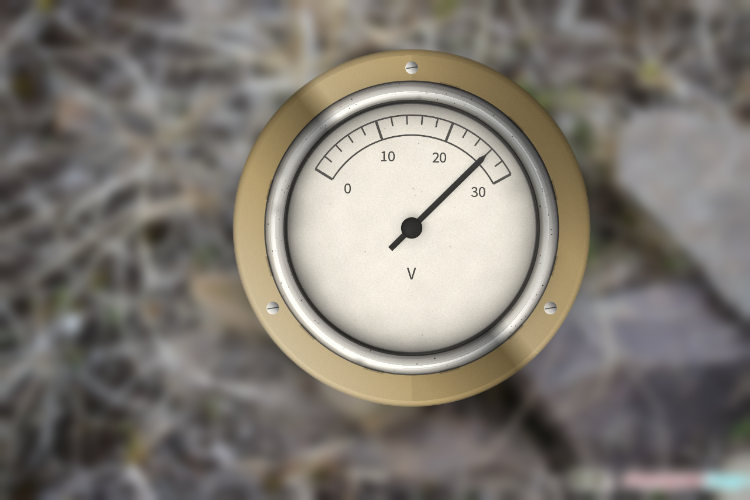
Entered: 26; V
